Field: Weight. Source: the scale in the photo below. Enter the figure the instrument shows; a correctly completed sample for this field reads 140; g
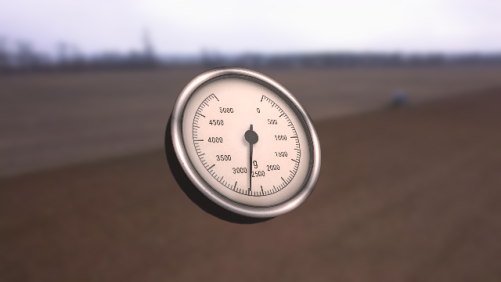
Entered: 2750; g
